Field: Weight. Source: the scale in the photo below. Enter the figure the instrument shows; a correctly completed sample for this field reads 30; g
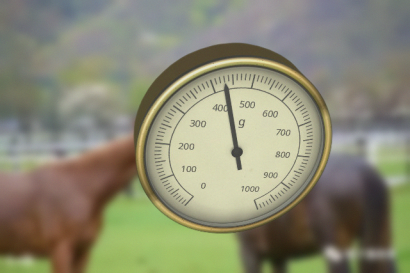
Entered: 430; g
